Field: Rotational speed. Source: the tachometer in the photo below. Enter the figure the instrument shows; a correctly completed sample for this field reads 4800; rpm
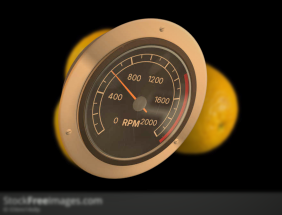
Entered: 600; rpm
